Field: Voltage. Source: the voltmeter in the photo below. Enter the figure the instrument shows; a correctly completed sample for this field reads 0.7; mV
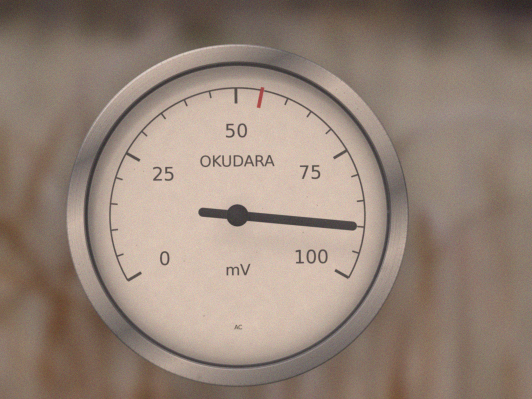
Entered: 90; mV
